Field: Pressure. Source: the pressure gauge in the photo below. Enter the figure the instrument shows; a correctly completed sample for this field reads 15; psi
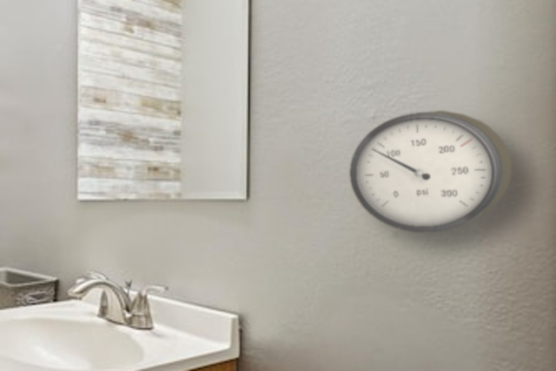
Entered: 90; psi
